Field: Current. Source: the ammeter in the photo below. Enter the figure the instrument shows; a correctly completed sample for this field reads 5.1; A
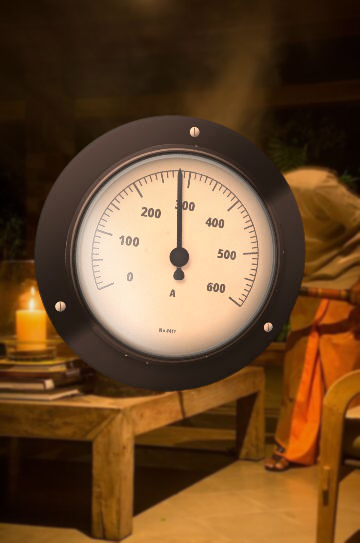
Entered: 280; A
